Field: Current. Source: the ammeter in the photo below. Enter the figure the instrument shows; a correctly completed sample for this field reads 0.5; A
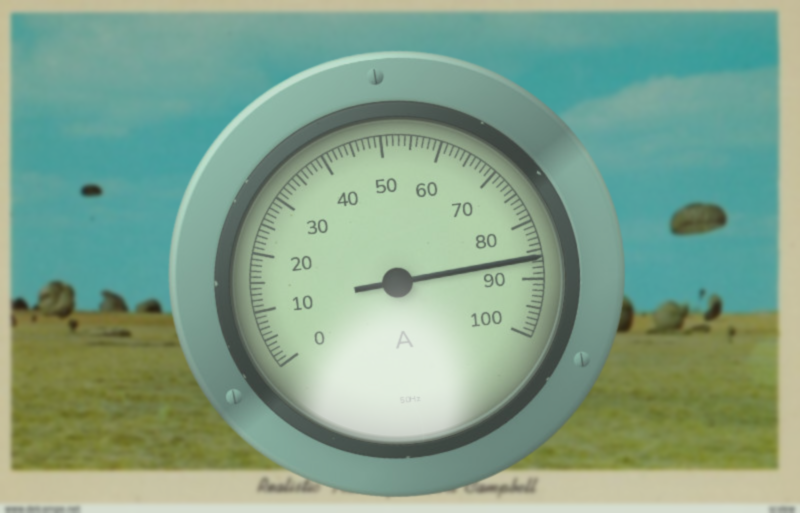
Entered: 86; A
